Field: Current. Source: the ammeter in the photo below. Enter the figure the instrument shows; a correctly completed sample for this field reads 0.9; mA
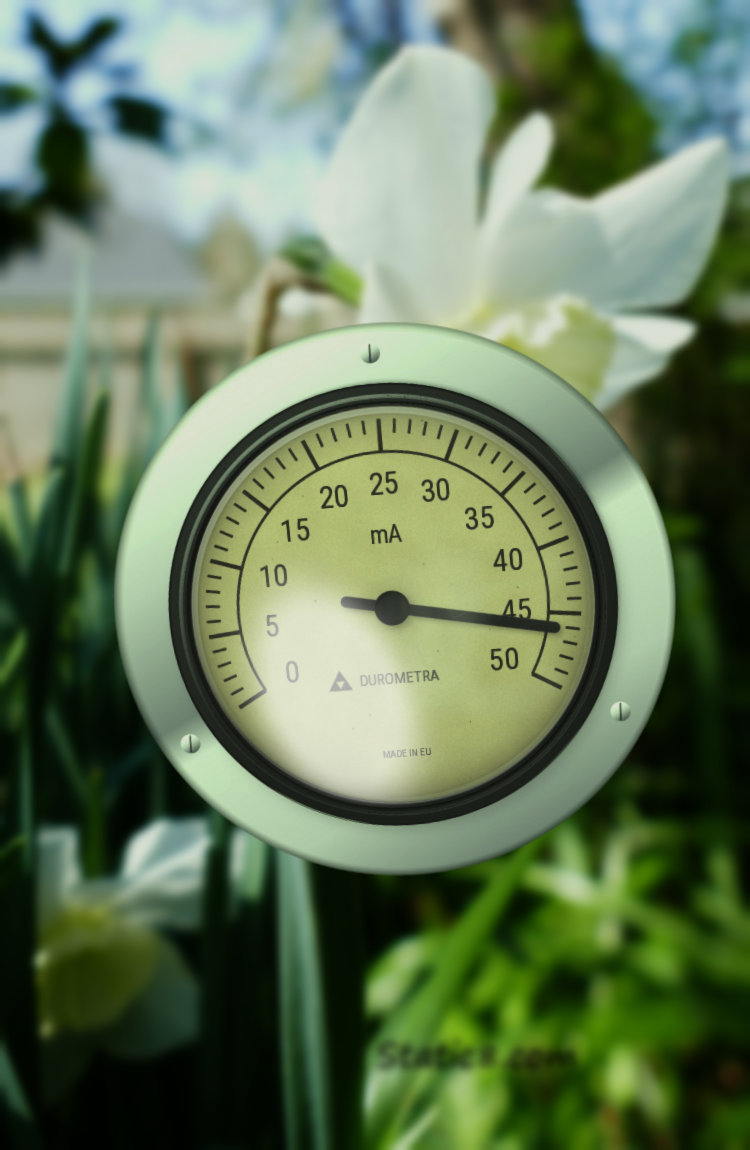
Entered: 46; mA
